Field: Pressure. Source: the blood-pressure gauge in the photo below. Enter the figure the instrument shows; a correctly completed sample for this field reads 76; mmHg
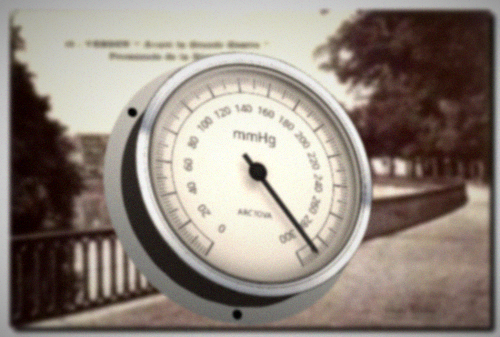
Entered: 290; mmHg
